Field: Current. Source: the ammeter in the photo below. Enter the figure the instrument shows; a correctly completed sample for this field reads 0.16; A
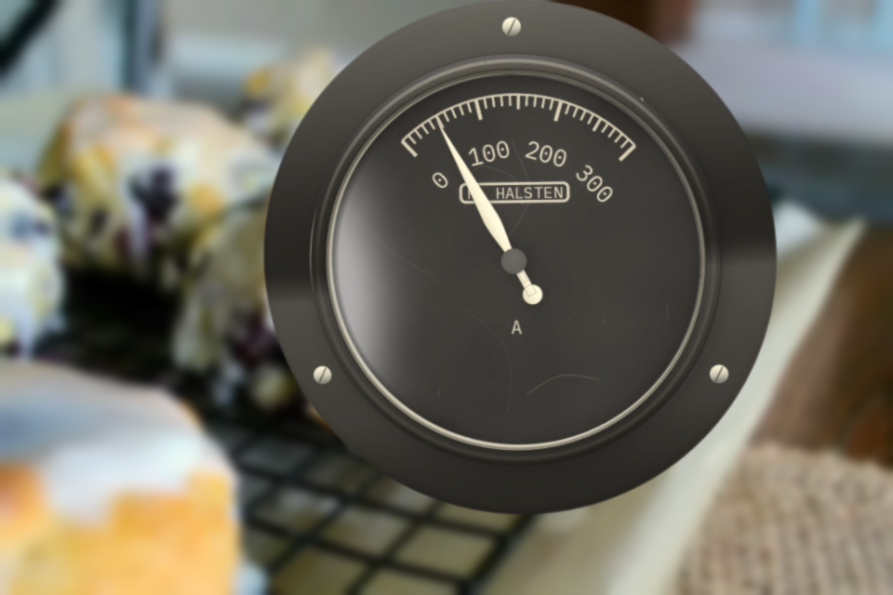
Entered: 50; A
